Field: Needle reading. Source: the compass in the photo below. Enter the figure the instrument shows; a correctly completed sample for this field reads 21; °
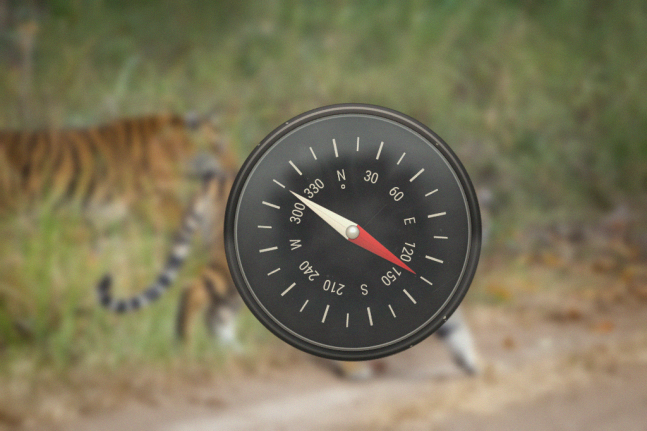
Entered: 135; °
